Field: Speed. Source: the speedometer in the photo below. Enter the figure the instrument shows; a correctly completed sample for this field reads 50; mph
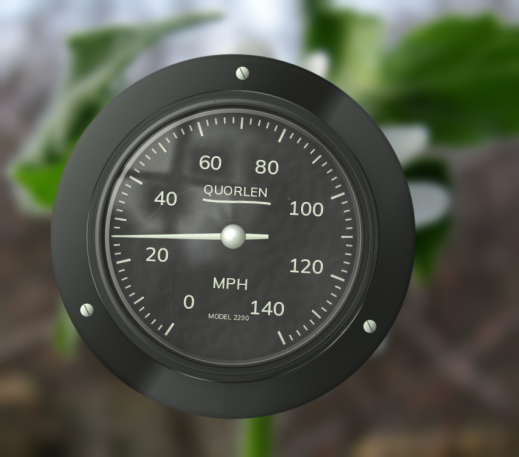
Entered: 26; mph
